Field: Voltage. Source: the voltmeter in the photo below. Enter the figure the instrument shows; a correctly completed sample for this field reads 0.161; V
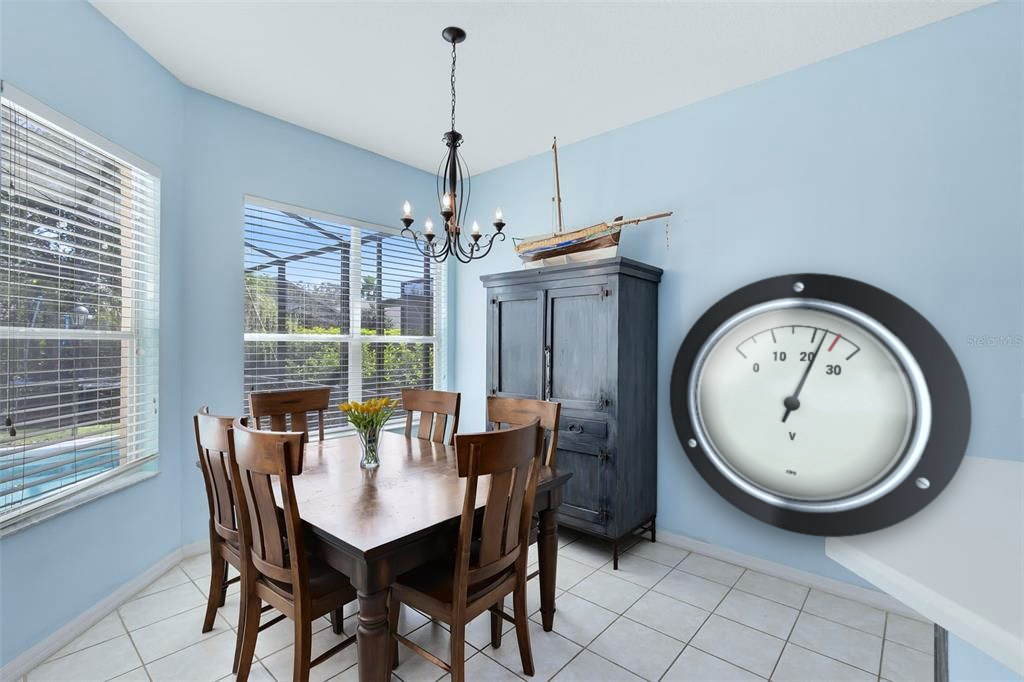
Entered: 22.5; V
